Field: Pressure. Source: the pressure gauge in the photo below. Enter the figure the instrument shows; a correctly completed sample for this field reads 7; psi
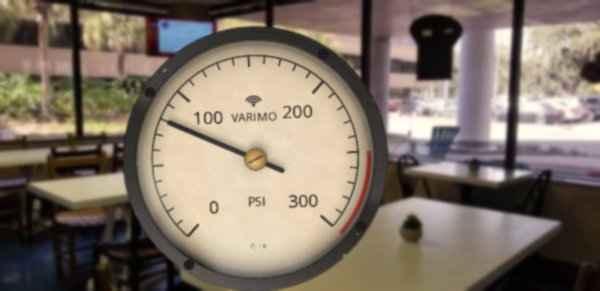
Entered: 80; psi
